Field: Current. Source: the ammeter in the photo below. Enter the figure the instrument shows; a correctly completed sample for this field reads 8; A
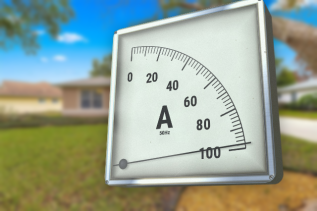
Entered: 98; A
